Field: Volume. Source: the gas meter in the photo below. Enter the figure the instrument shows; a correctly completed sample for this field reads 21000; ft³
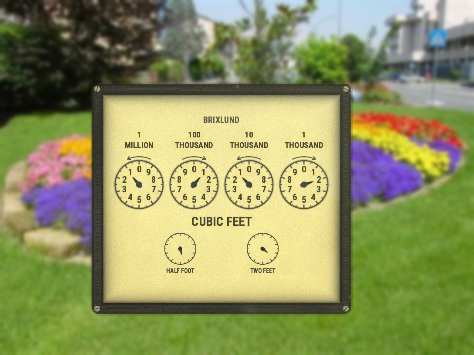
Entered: 111200; ft³
